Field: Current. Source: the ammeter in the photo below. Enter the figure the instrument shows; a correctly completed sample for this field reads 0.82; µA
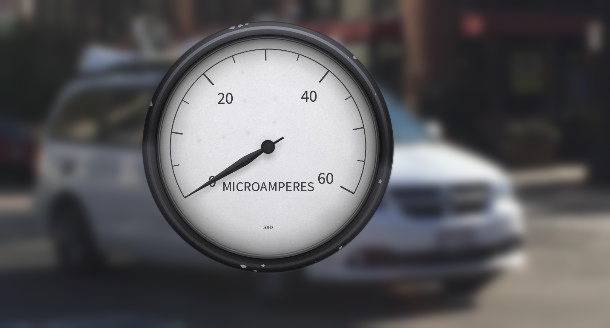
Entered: 0; µA
